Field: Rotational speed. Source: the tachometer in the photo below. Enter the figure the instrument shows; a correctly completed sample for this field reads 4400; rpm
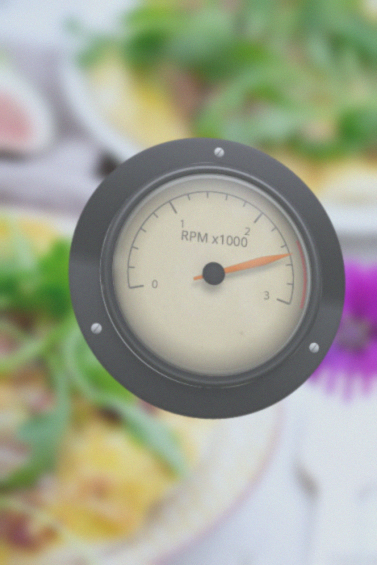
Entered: 2500; rpm
